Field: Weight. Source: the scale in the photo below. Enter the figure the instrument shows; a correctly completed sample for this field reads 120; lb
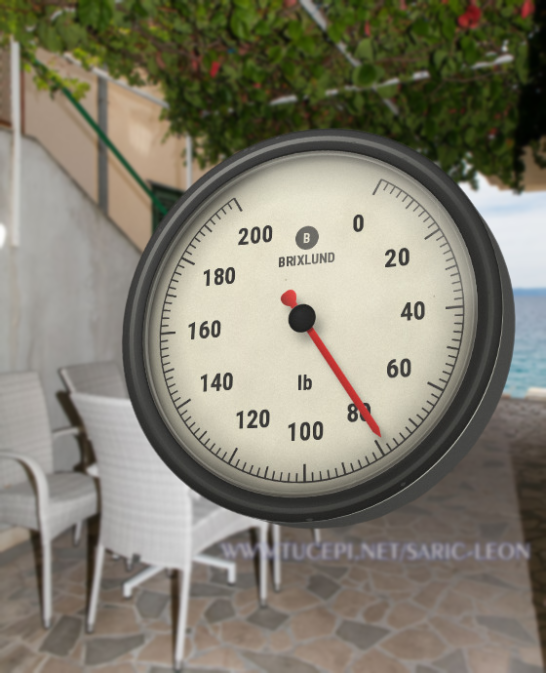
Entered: 78; lb
